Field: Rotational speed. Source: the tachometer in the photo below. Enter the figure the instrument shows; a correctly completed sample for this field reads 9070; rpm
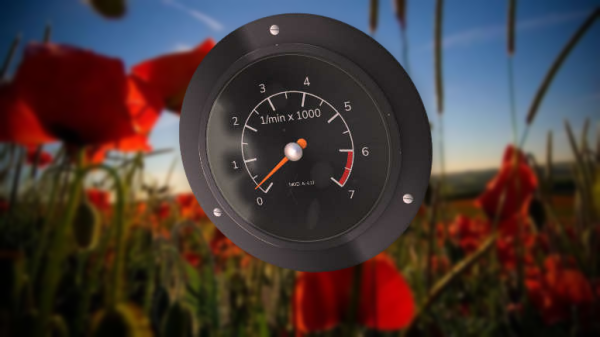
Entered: 250; rpm
